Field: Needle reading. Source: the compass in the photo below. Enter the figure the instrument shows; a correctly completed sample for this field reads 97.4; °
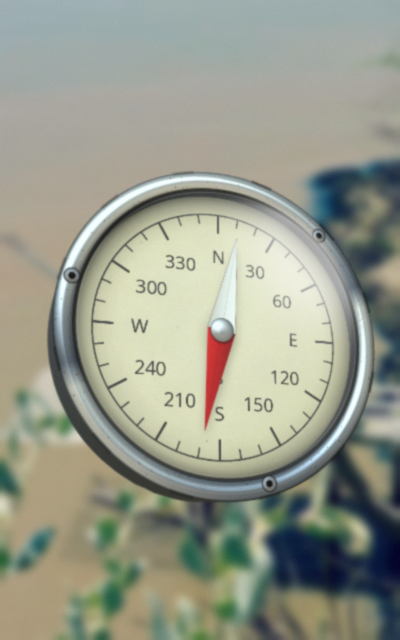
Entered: 190; °
